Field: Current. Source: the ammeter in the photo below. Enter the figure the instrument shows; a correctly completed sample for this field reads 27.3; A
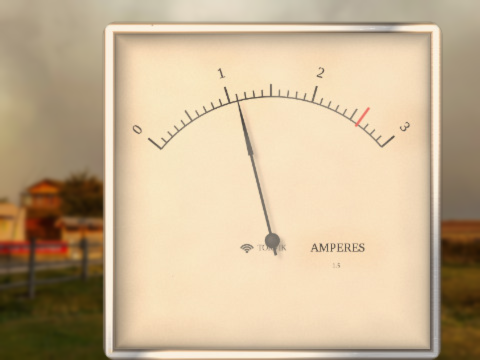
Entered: 1.1; A
